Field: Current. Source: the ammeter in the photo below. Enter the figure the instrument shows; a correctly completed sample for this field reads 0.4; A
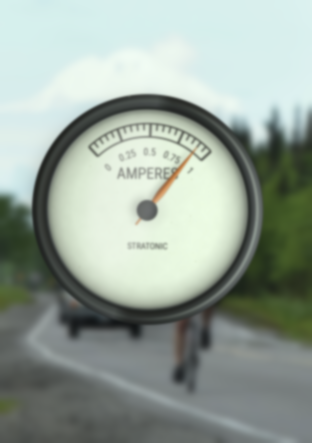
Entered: 0.9; A
